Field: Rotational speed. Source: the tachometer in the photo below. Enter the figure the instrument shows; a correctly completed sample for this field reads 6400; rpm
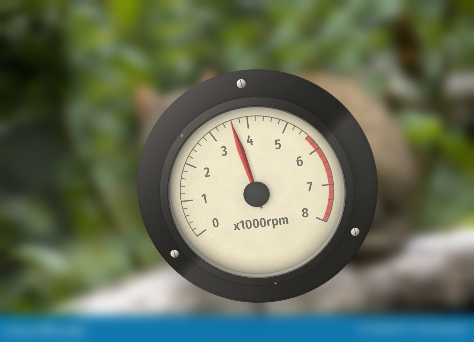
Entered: 3600; rpm
